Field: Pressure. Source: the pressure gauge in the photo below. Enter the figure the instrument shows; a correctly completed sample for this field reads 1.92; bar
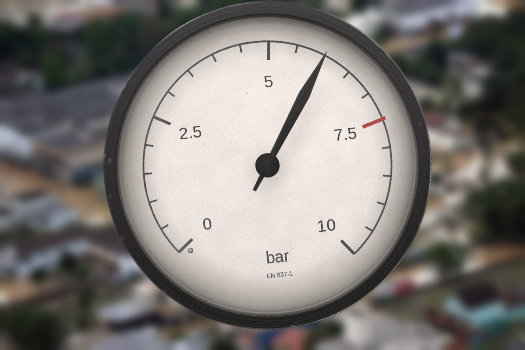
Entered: 6; bar
